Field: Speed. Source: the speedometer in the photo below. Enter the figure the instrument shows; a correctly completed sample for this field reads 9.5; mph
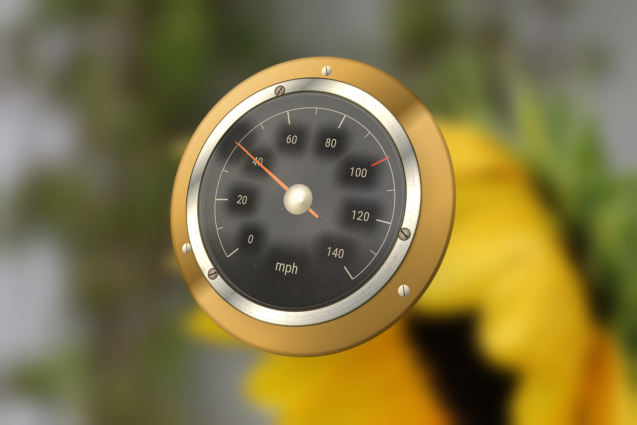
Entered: 40; mph
